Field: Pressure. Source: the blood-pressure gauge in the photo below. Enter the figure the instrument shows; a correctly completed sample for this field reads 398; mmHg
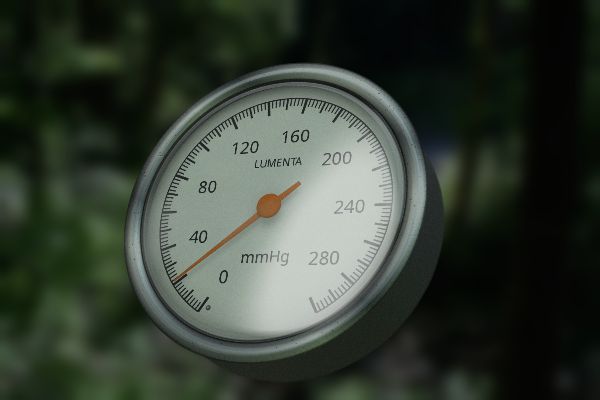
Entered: 20; mmHg
